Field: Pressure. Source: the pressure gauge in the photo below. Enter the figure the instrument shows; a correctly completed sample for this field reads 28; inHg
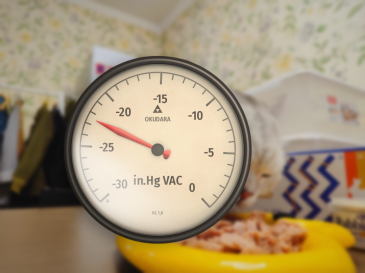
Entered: -22.5; inHg
